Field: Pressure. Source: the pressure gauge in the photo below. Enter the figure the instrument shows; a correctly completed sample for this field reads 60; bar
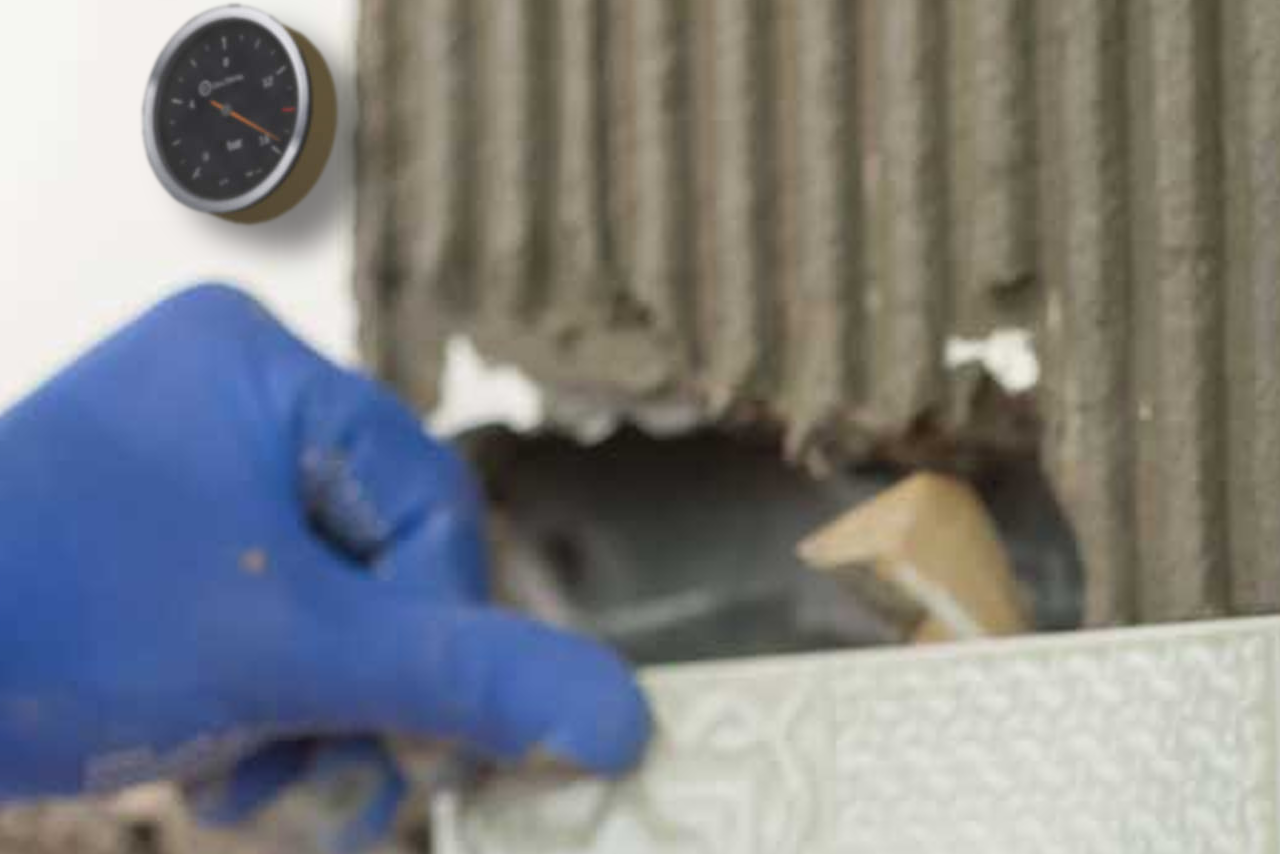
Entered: 15.5; bar
